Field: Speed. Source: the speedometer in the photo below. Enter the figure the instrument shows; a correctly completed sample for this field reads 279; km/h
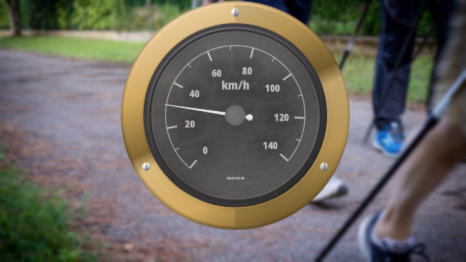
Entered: 30; km/h
